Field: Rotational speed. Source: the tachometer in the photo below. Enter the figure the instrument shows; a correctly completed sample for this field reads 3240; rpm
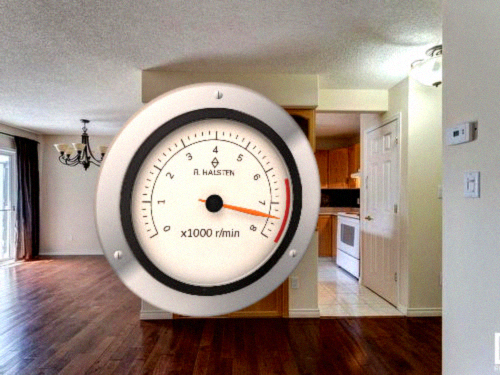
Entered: 7400; rpm
